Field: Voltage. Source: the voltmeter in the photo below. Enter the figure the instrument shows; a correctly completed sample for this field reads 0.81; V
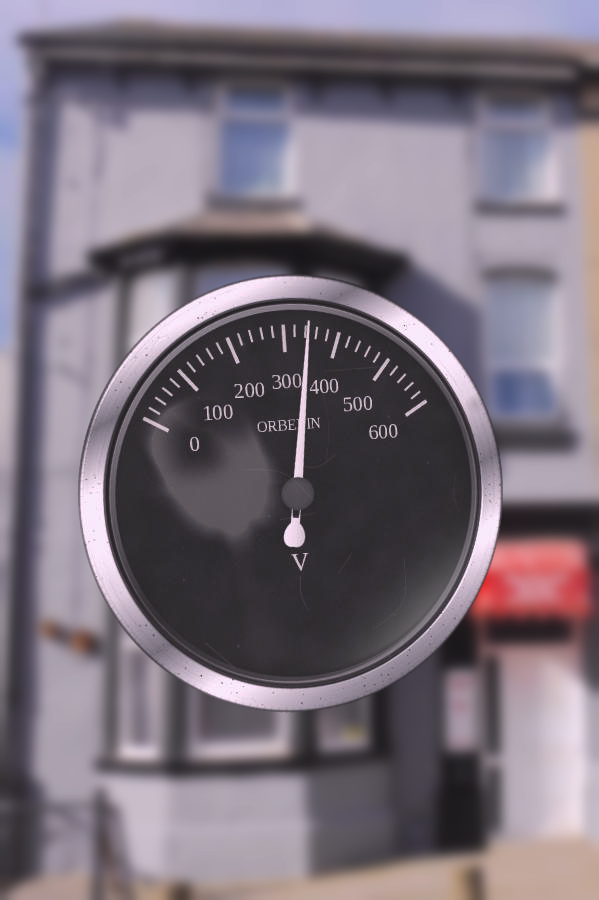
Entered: 340; V
